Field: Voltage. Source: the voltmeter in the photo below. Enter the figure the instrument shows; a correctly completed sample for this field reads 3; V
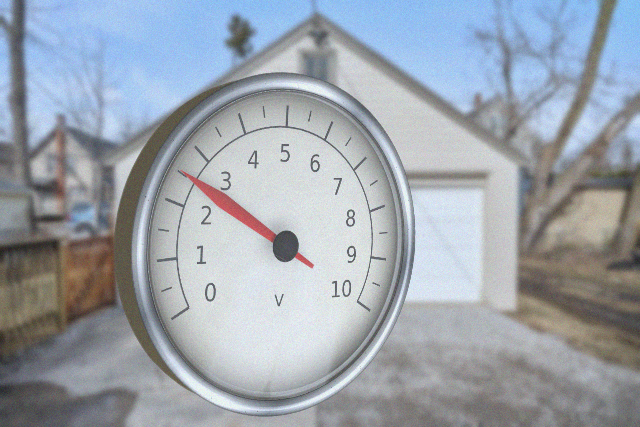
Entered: 2.5; V
